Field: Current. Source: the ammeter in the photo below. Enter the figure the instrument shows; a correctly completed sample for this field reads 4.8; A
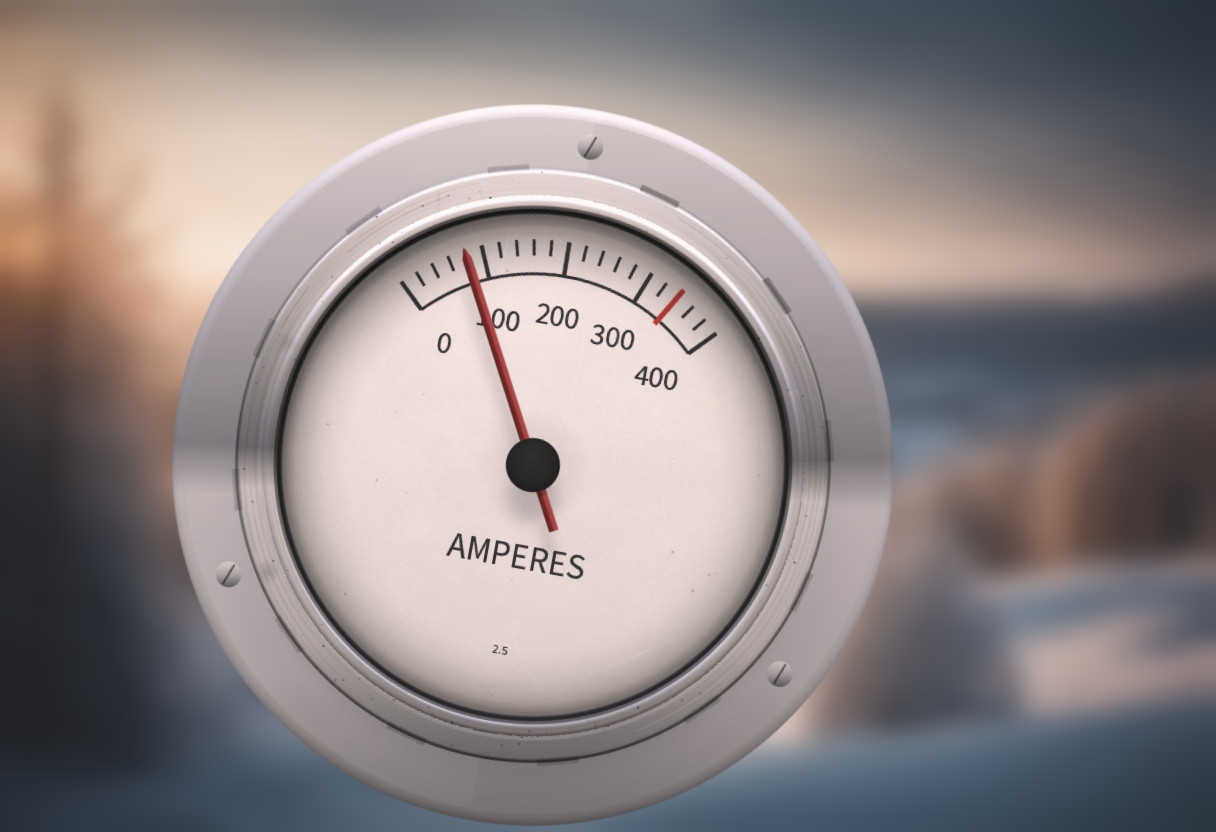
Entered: 80; A
